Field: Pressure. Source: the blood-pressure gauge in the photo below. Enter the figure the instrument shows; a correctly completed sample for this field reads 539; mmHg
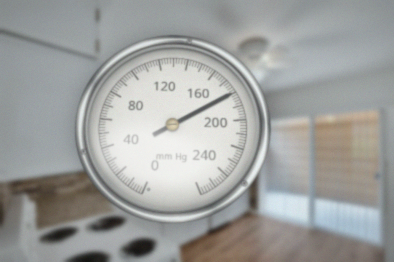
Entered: 180; mmHg
